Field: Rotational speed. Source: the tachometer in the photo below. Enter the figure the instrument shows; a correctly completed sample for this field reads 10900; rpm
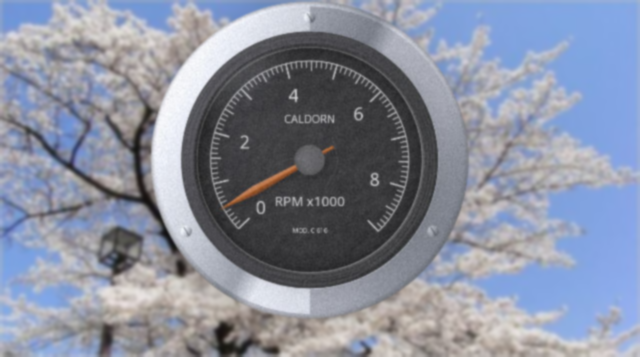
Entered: 500; rpm
